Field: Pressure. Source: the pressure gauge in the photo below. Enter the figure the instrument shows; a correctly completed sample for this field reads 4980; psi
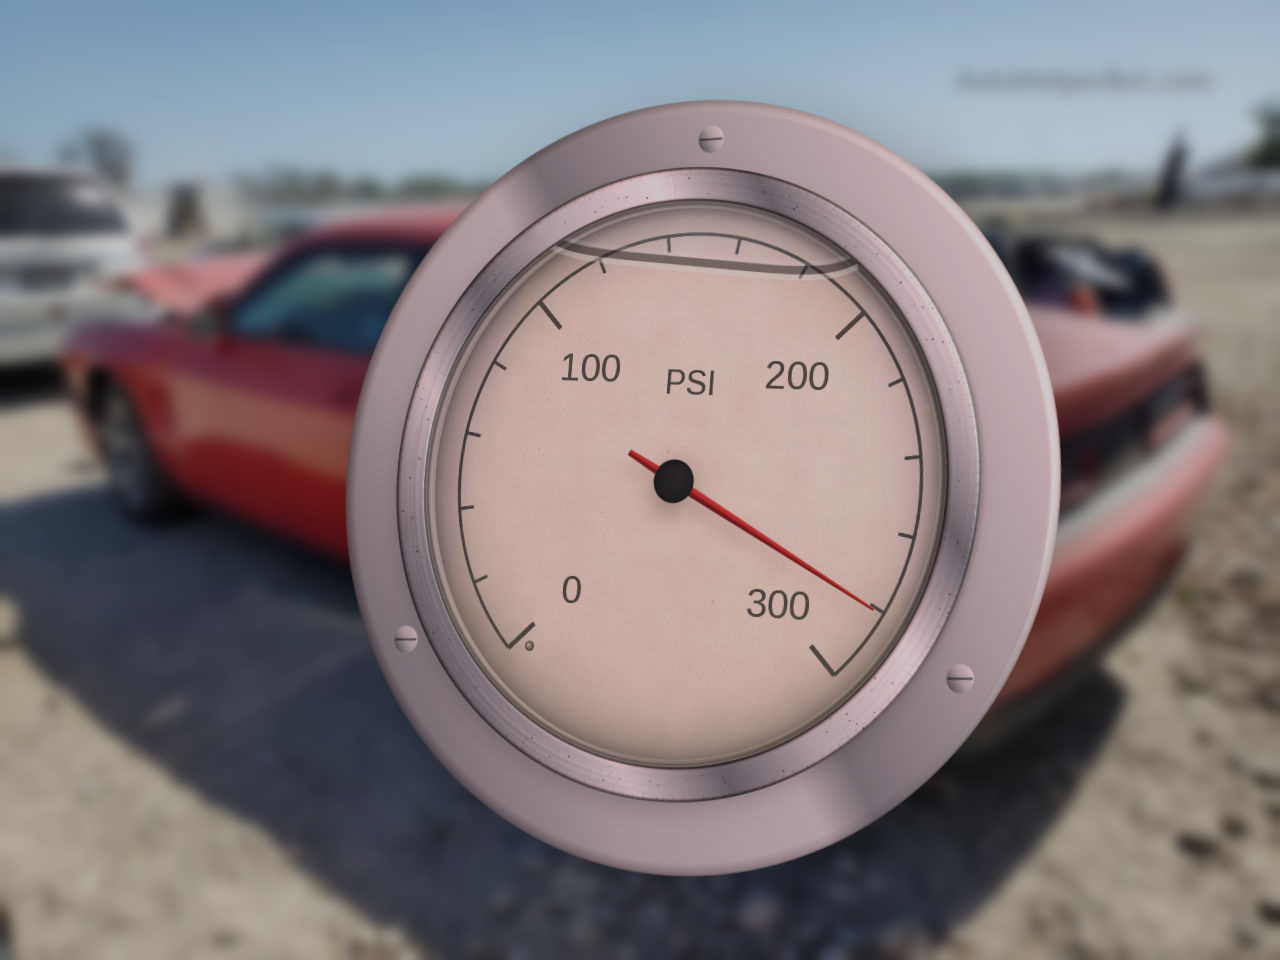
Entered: 280; psi
